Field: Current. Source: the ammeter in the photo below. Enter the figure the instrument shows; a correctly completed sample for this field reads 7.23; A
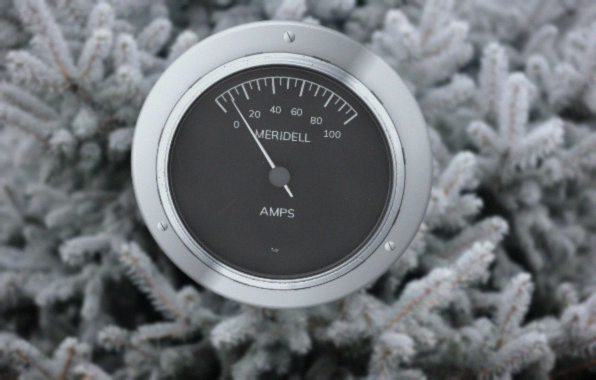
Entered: 10; A
